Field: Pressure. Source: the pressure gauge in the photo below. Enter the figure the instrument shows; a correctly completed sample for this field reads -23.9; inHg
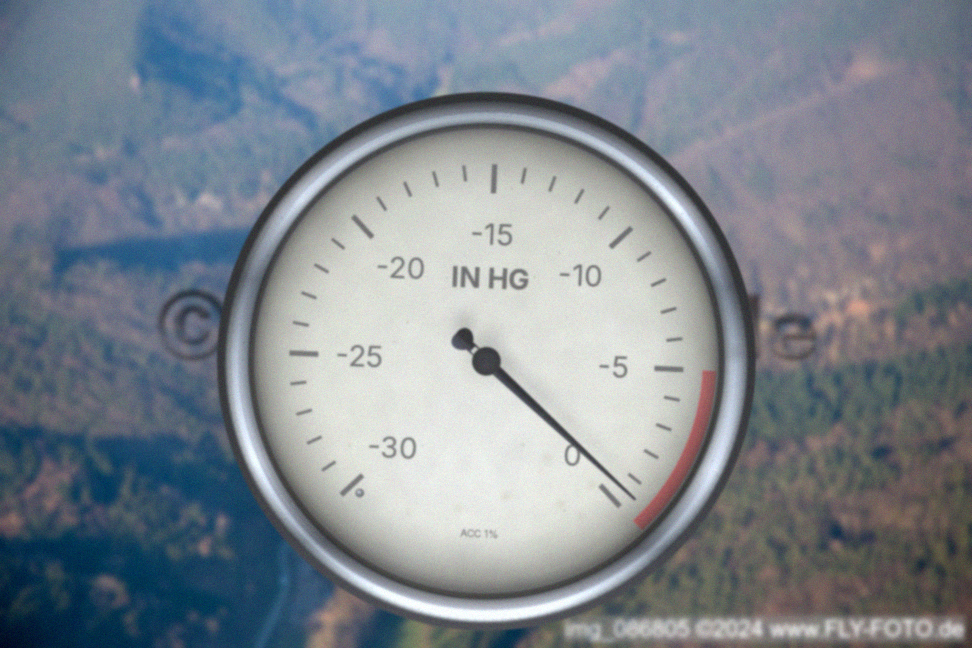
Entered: -0.5; inHg
